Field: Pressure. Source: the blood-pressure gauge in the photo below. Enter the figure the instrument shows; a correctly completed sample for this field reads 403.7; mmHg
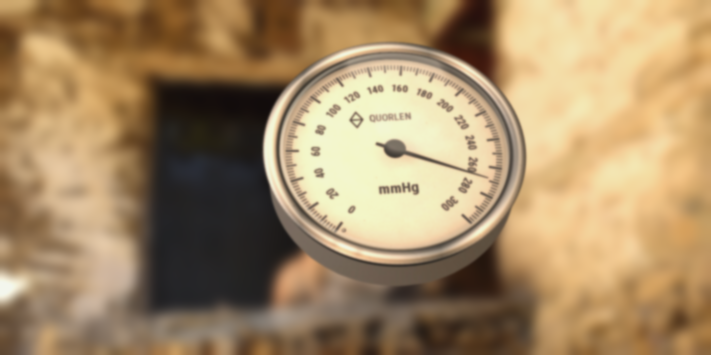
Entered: 270; mmHg
